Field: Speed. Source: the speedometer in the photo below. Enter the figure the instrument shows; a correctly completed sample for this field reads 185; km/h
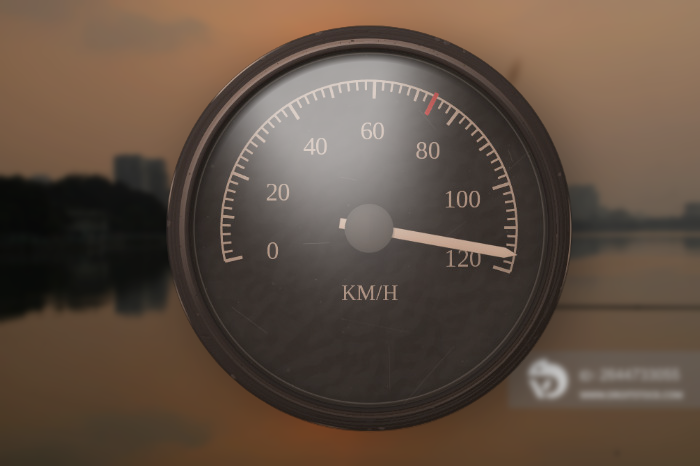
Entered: 116; km/h
